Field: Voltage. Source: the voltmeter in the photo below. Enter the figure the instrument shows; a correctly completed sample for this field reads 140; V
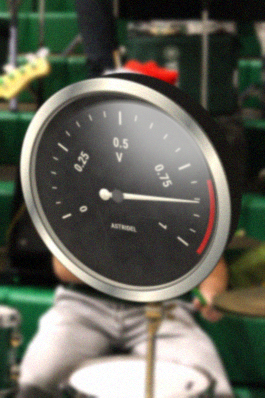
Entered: 0.85; V
